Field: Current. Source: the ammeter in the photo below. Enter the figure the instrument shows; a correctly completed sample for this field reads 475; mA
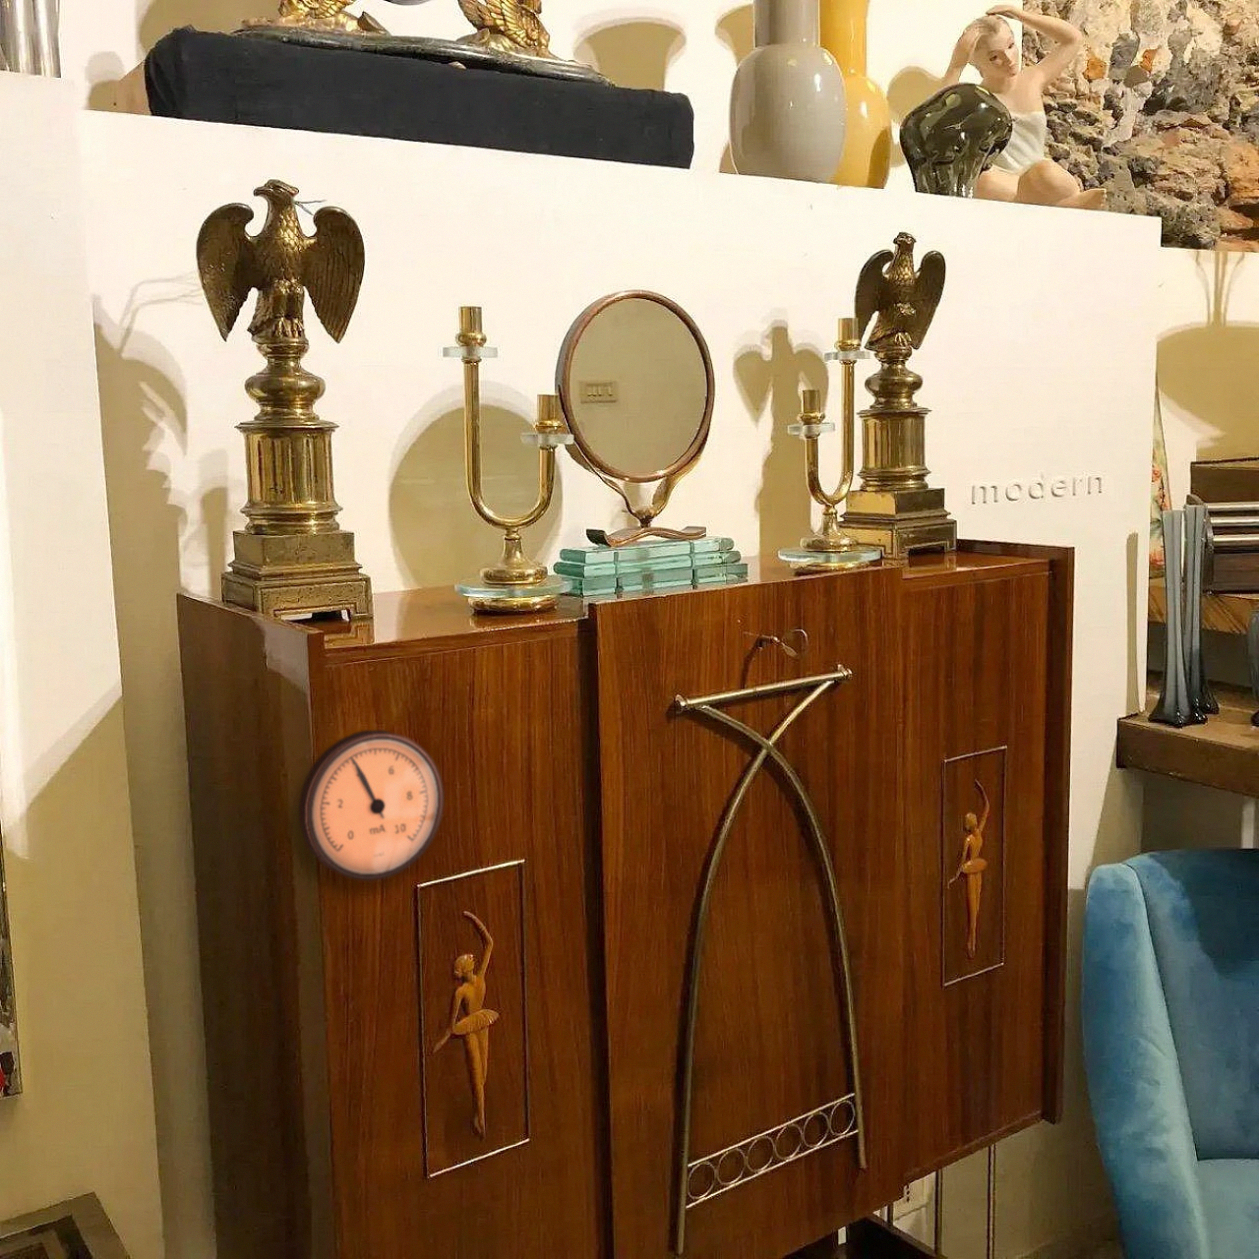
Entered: 4; mA
